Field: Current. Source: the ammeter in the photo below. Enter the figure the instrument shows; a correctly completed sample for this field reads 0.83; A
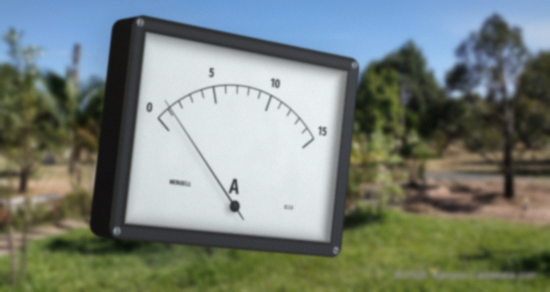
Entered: 1; A
